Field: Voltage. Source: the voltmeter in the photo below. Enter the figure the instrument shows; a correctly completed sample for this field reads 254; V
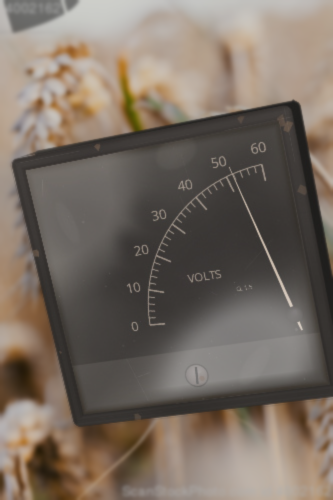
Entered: 52; V
